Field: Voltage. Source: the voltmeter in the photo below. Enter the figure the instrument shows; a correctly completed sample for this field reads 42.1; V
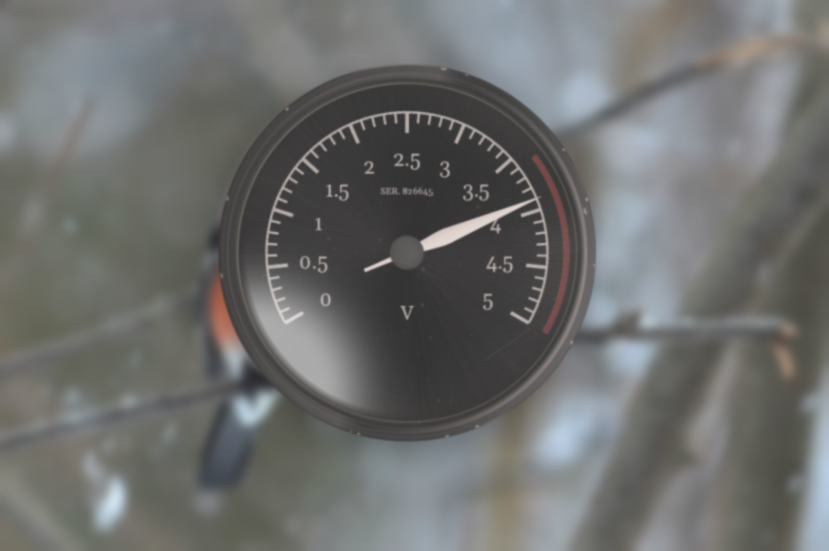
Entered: 3.9; V
